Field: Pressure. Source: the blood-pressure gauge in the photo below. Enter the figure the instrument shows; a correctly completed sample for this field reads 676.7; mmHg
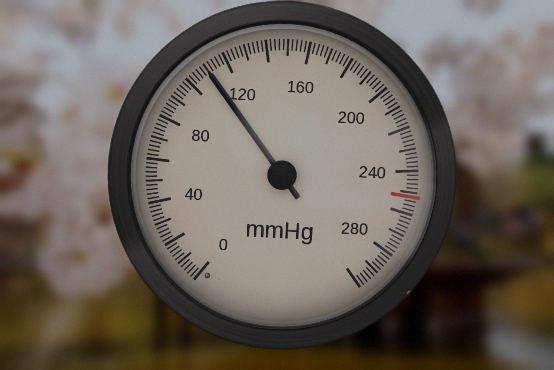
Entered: 110; mmHg
